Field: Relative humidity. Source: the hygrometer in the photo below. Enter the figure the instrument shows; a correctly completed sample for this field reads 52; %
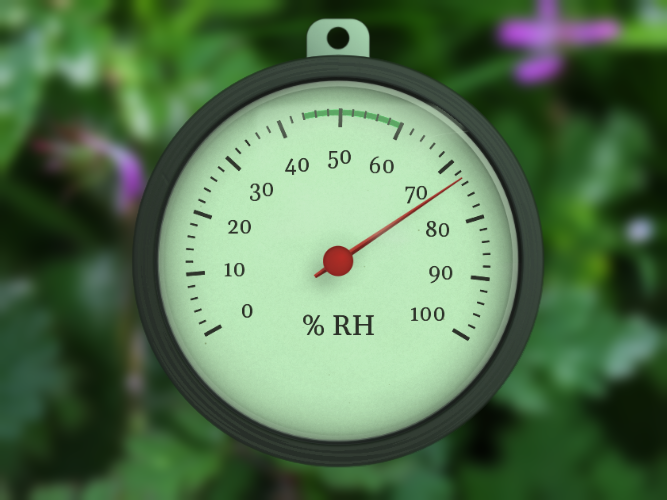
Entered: 73; %
